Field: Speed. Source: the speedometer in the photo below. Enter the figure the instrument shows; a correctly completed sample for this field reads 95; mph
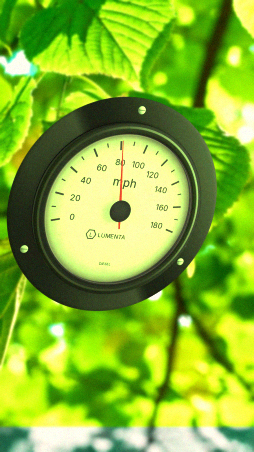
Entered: 80; mph
